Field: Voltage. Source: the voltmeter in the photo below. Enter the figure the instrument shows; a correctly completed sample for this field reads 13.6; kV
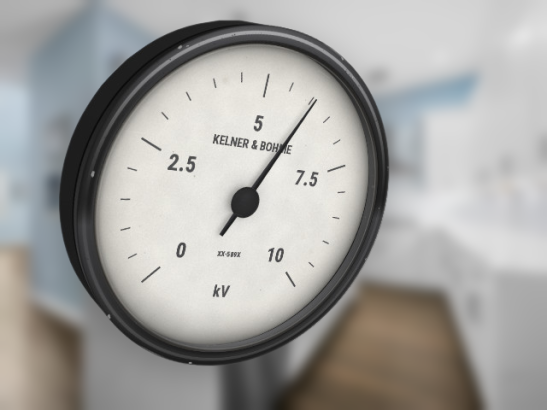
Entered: 6; kV
